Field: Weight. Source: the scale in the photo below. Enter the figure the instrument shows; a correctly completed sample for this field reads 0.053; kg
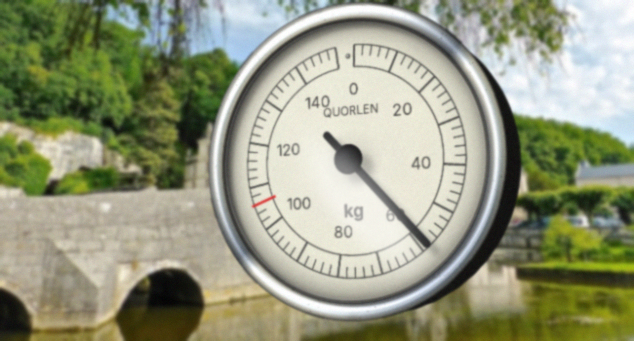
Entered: 58; kg
